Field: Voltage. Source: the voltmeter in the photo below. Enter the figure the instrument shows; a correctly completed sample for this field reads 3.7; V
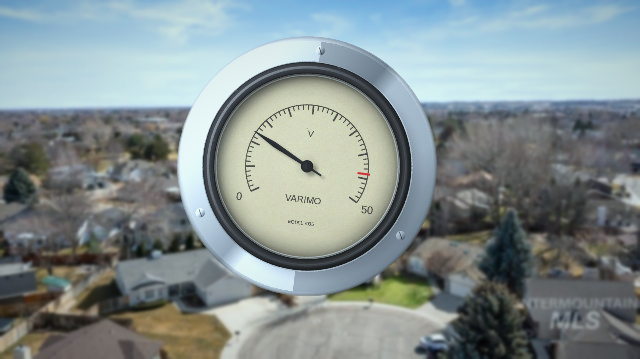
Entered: 12; V
